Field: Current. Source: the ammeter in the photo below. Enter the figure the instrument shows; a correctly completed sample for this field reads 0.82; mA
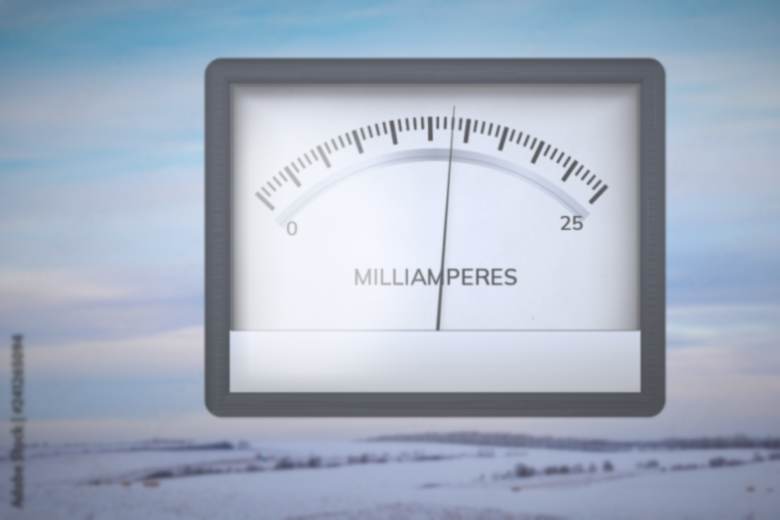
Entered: 14; mA
